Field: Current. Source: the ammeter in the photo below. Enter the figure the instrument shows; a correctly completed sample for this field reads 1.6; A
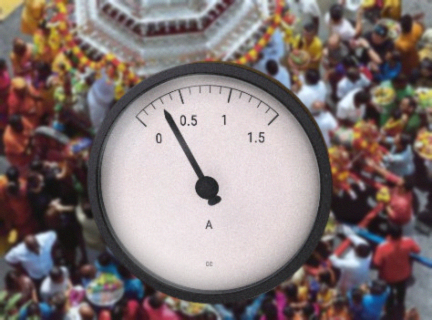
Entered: 0.3; A
